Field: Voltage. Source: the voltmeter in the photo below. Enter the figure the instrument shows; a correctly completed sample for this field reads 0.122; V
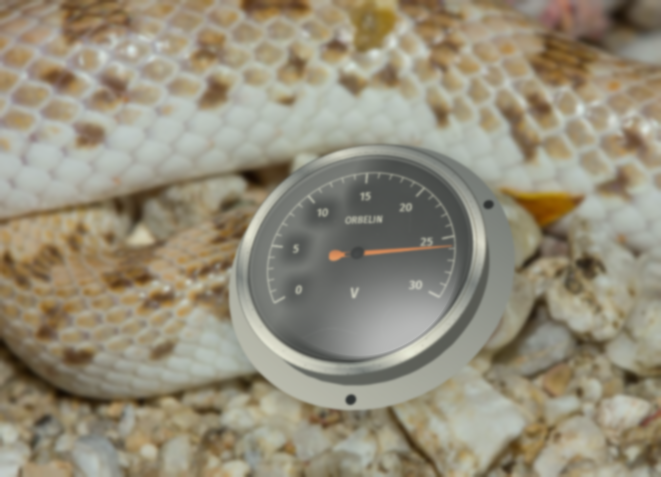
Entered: 26; V
